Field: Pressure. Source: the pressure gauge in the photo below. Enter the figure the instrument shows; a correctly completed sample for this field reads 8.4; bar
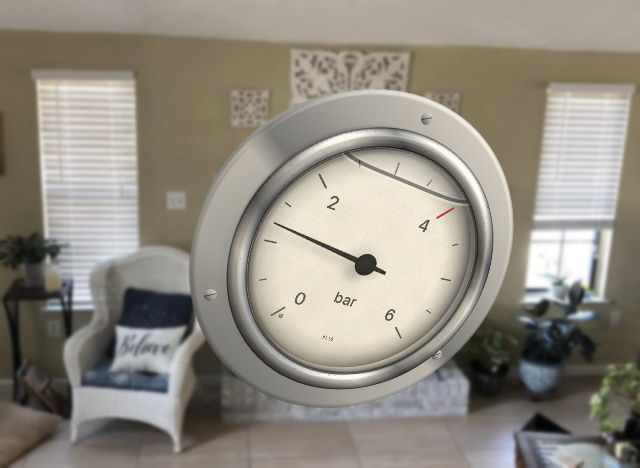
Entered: 1.25; bar
